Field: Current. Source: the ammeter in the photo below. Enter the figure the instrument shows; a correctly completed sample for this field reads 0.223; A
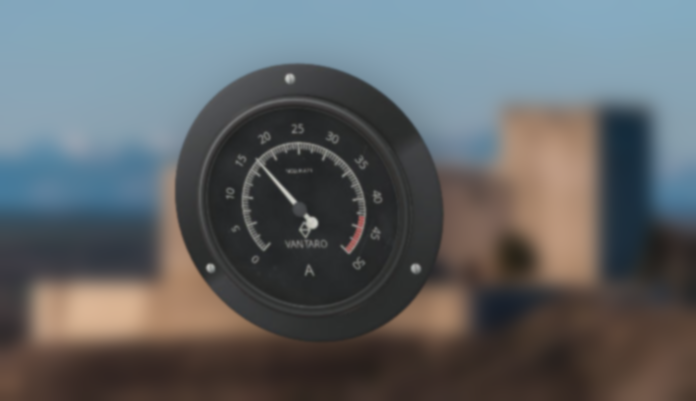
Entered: 17.5; A
